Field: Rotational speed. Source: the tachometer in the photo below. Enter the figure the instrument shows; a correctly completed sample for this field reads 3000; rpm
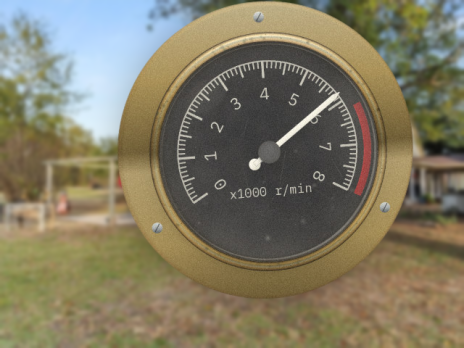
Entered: 5800; rpm
